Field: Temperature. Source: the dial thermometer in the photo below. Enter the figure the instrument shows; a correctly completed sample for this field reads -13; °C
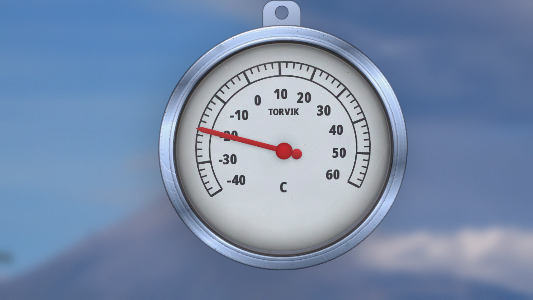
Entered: -20; °C
